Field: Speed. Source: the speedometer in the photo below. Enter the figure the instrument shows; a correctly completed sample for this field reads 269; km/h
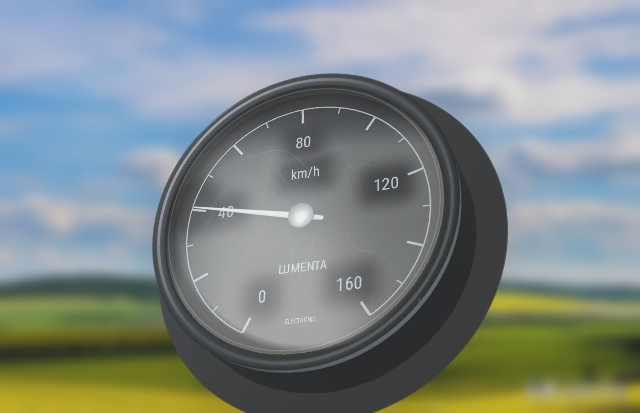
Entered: 40; km/h
